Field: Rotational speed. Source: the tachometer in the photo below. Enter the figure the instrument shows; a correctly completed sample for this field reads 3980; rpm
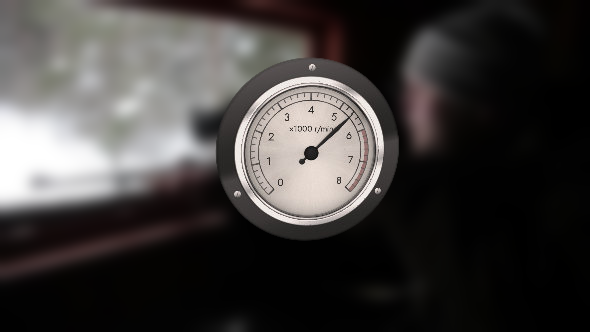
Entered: 5400; rpm
